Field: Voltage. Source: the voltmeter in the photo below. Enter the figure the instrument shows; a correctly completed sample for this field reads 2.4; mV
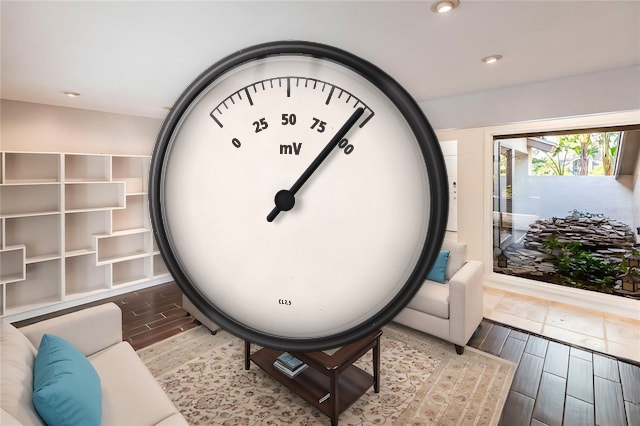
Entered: 95; mV
